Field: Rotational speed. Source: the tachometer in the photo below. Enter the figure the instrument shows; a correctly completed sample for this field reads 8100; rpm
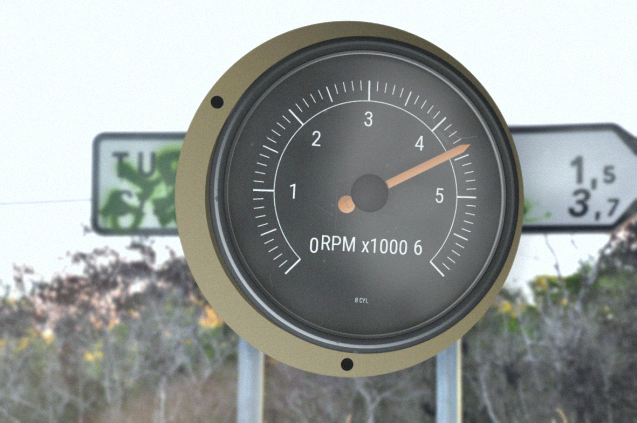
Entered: 4400; rpm
